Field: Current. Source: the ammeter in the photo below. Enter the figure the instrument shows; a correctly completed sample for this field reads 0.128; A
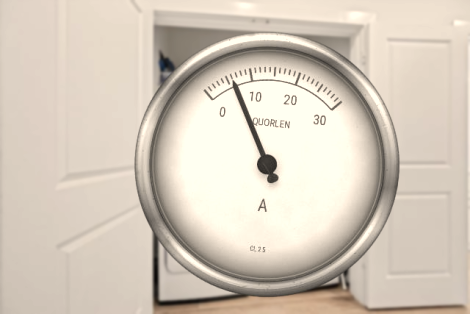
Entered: 6; A
